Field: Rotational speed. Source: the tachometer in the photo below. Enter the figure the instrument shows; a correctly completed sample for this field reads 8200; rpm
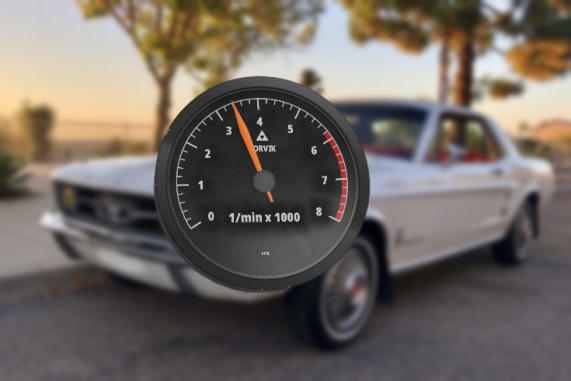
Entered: 3400; rpm
